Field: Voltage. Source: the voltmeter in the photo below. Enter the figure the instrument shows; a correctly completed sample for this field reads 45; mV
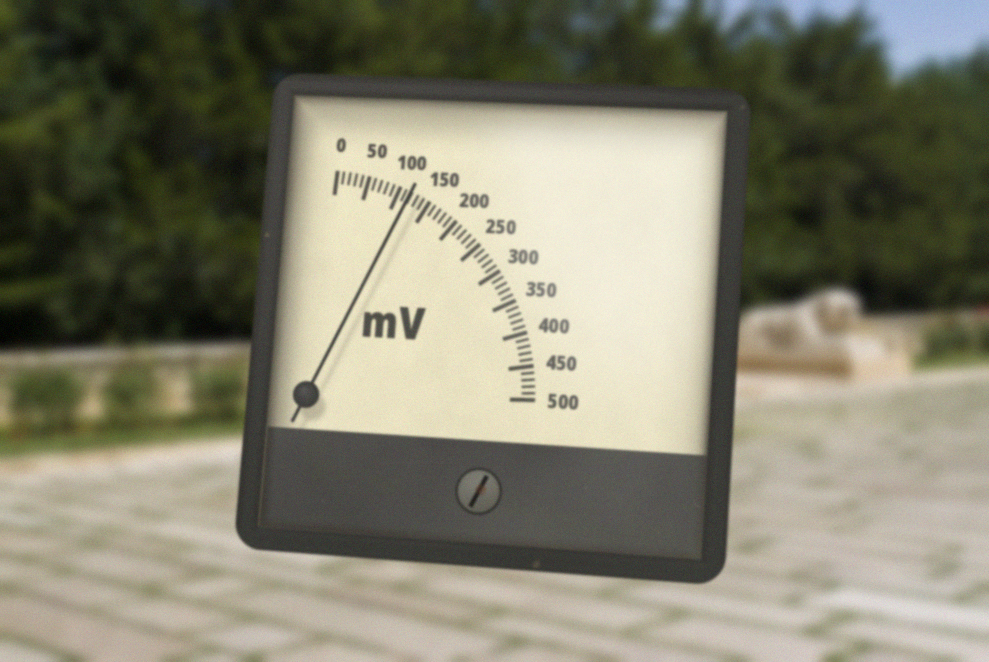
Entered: 120; mV
